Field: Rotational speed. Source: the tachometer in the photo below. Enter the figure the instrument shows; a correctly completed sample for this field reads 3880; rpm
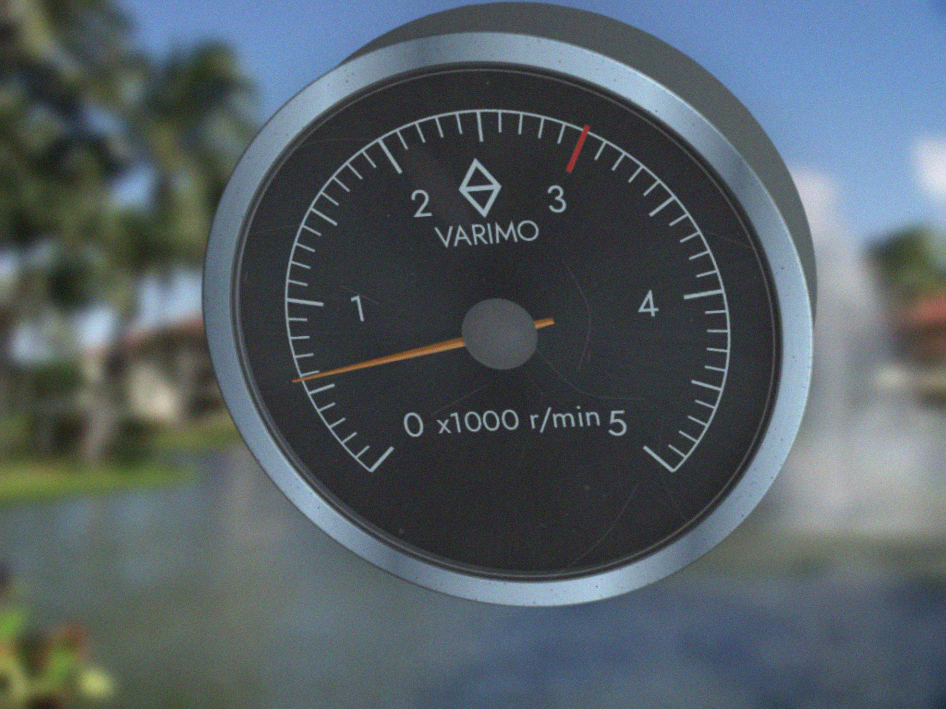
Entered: 600; rpm
